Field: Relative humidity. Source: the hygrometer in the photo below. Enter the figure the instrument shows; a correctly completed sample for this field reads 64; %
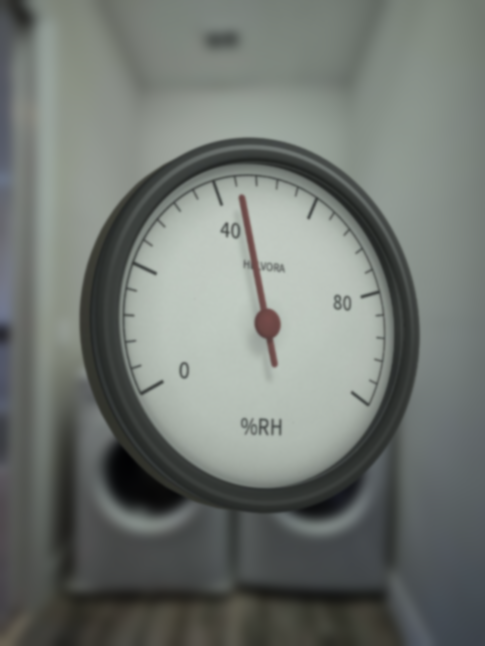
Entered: 44; %
